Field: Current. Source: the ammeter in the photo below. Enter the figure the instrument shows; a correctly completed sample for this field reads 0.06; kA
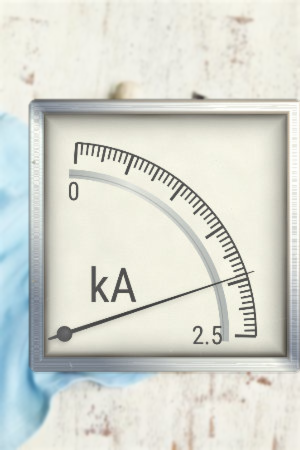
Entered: 1.95; kA
